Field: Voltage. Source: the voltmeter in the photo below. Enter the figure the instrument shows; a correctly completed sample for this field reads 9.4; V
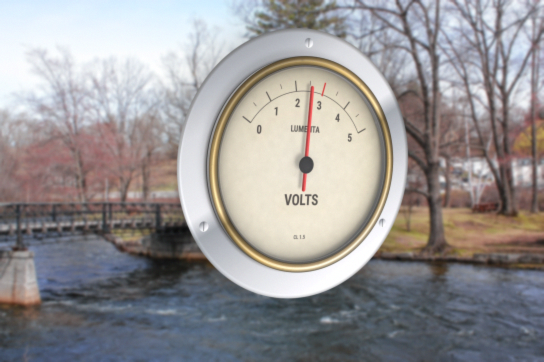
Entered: 2.5; V
